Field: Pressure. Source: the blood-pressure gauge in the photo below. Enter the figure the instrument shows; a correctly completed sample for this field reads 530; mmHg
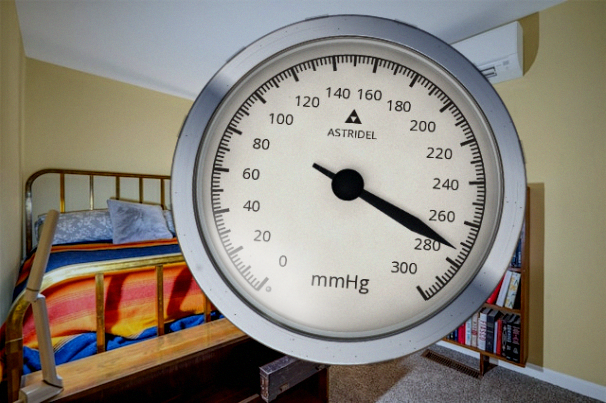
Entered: 274; mmHg
